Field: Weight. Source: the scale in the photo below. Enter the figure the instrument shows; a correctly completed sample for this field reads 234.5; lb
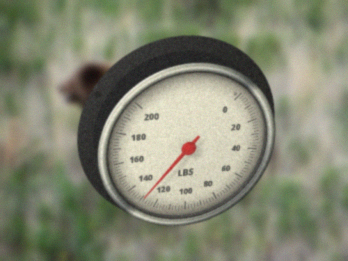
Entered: 130; lb
